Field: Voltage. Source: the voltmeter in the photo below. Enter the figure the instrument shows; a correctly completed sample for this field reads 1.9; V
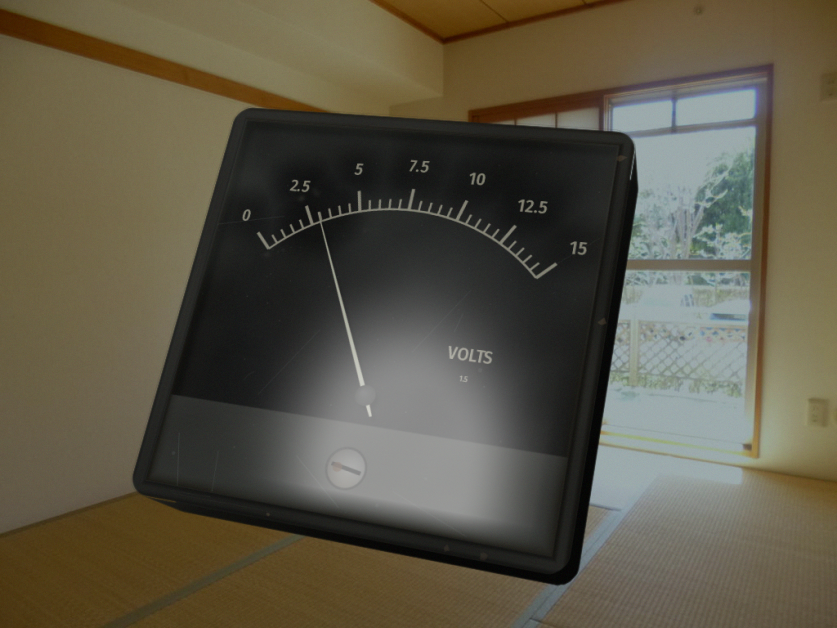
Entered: 3; V
